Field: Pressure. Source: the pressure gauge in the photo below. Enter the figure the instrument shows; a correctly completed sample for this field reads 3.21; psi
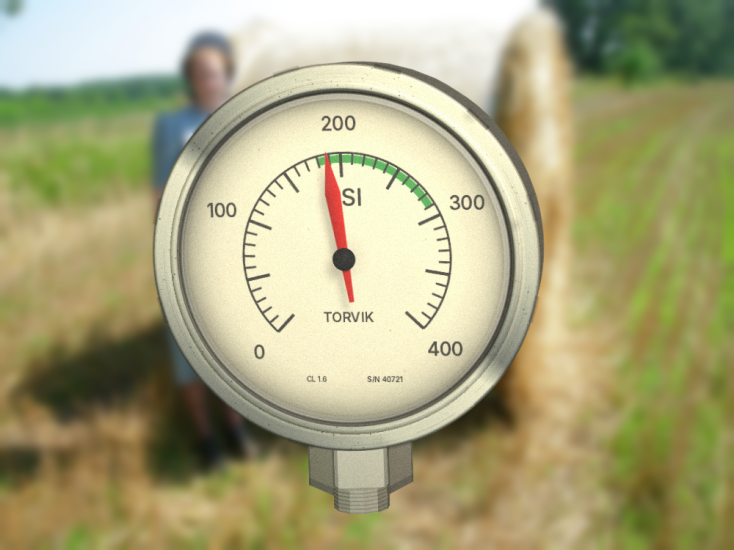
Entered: 190; psi
